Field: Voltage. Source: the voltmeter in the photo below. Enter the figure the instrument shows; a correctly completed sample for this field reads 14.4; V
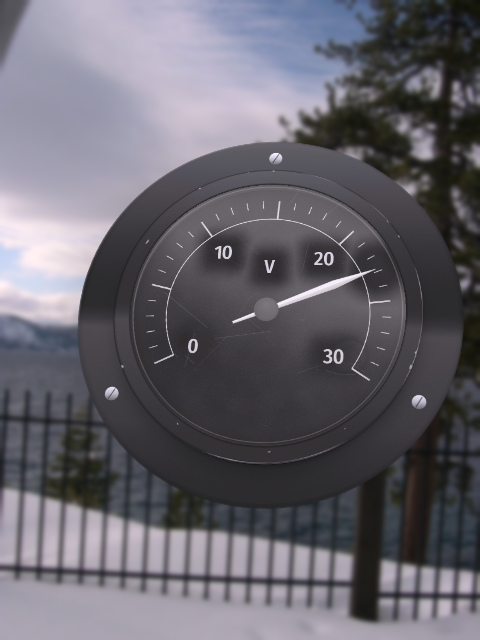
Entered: 23; V
